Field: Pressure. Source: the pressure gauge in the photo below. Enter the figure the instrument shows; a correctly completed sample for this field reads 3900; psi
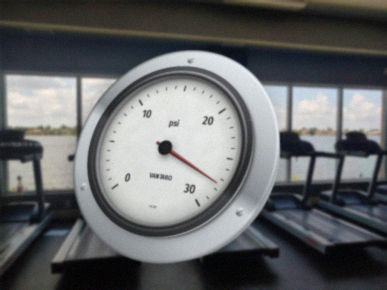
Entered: 27.5; psi
